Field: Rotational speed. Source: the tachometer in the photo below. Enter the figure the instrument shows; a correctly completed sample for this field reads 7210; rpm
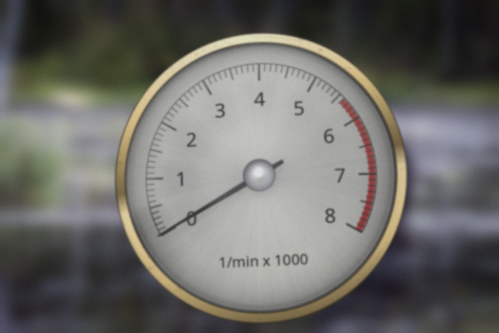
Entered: 0; rpm
